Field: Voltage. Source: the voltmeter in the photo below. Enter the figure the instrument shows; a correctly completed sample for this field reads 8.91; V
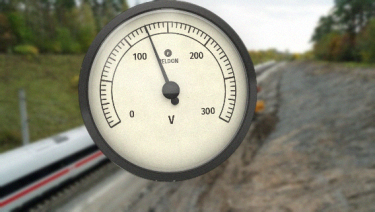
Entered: 125; V
